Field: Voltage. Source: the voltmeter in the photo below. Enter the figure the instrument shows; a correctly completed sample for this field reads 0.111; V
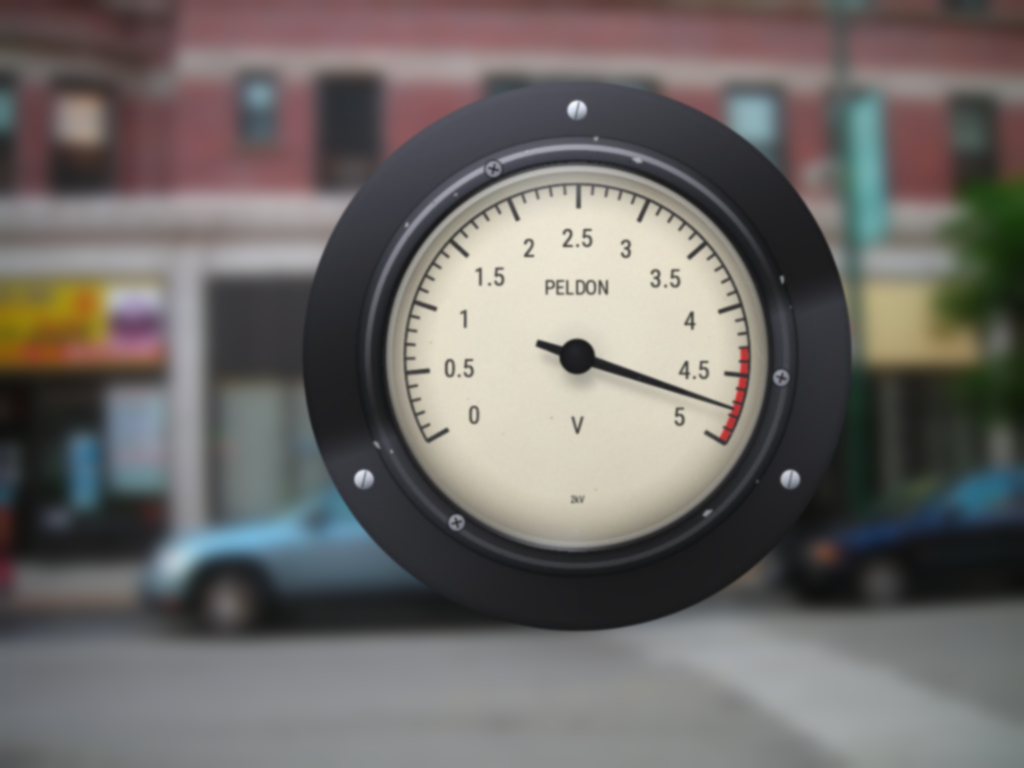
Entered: 4.75; V
